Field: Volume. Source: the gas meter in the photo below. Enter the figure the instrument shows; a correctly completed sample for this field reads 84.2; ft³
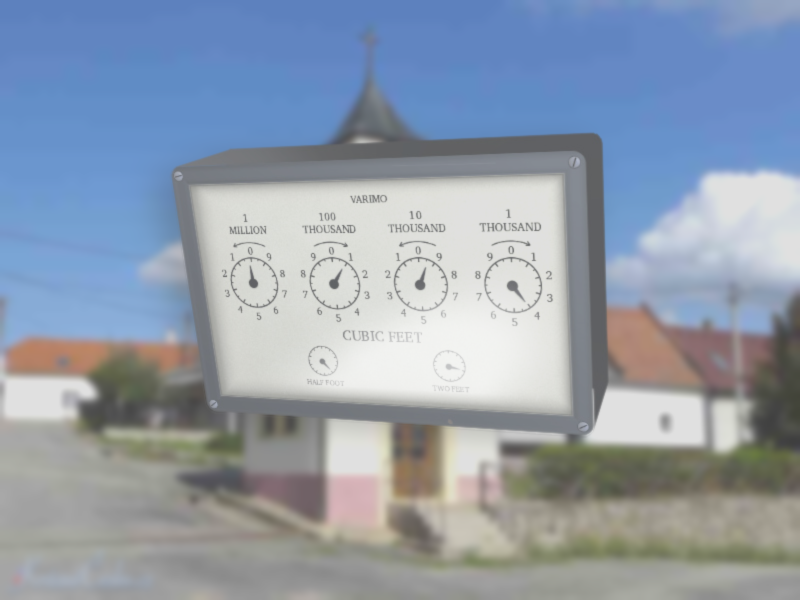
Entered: 9400; ft³
